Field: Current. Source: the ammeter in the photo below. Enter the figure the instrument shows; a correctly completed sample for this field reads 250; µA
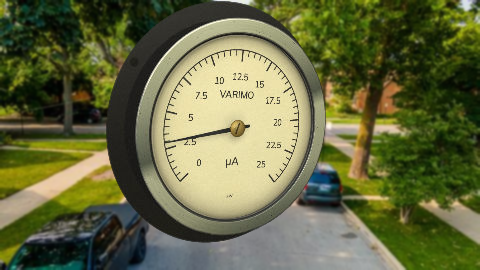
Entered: 3; µA
